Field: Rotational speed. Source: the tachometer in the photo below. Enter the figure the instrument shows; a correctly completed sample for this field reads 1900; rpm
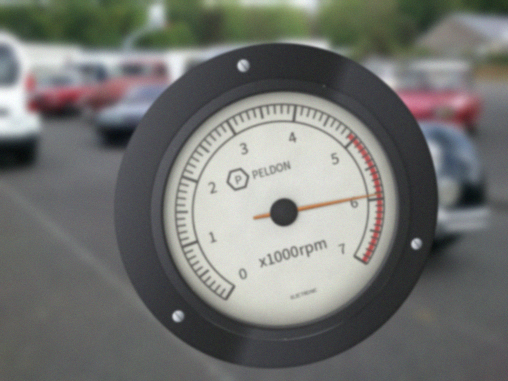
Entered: 5900; rpm
